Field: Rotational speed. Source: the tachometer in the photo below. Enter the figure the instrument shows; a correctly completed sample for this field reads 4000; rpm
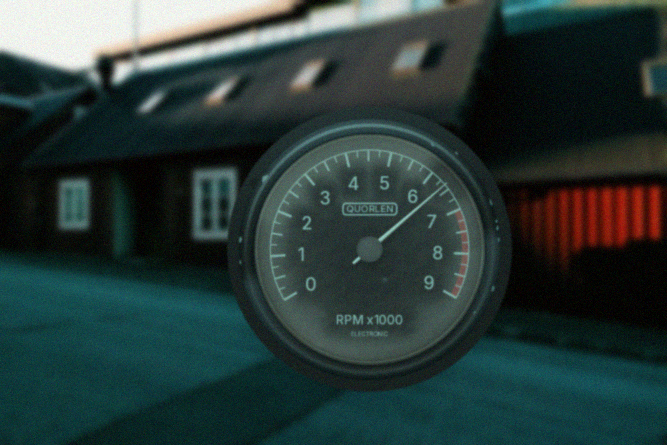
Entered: 6375; rpm
